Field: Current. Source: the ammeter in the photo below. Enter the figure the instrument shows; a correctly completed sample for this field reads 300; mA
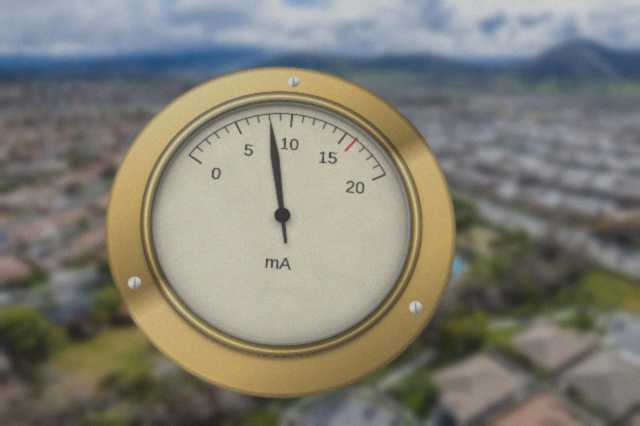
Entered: 8; mA
